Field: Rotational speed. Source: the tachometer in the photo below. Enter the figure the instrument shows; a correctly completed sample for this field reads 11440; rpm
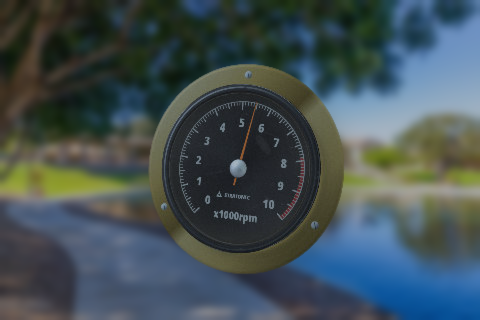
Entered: 5500; rpm
